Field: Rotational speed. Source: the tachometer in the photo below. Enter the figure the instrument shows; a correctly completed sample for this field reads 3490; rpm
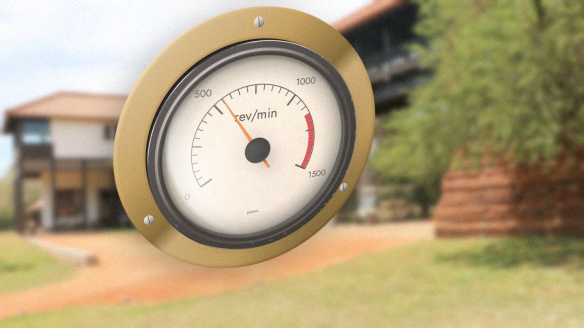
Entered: 550; rpm
